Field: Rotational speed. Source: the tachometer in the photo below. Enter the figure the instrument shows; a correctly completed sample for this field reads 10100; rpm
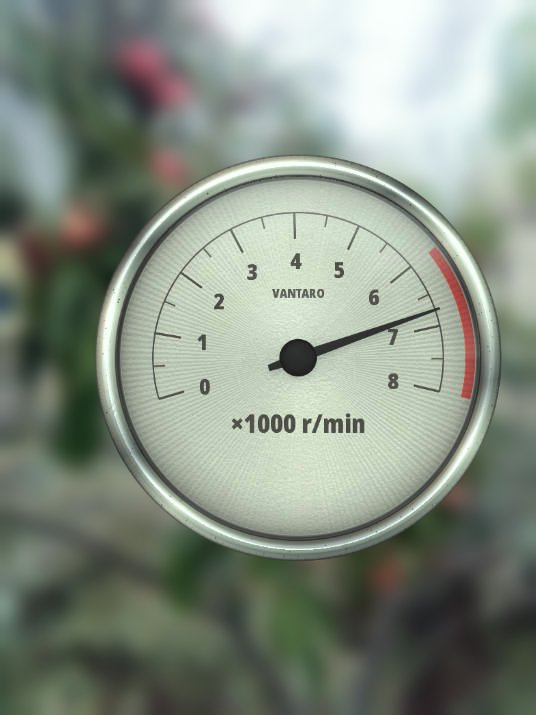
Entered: 6750; rpm
